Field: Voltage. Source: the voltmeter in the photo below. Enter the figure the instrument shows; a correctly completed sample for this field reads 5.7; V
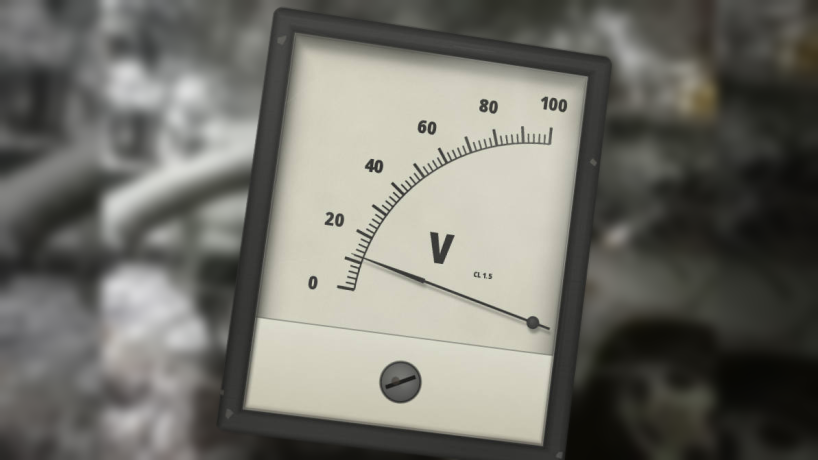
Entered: 12; V
